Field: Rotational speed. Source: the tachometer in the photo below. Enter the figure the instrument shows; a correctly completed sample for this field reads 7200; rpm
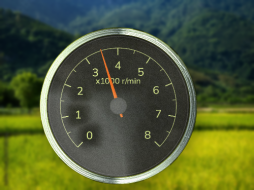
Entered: 3500; rpm
